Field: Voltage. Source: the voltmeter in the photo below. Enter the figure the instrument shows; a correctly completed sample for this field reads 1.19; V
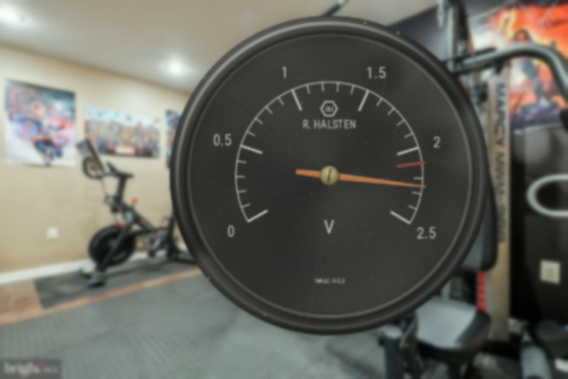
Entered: 2.25; V
